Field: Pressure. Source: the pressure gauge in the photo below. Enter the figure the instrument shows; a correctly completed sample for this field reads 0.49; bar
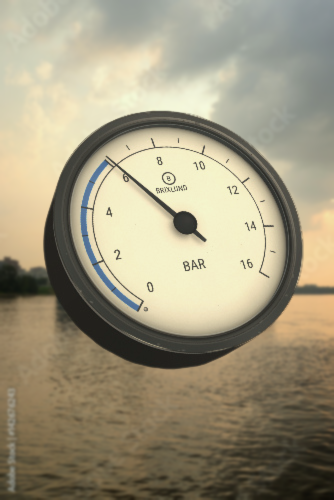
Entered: 6; bar
